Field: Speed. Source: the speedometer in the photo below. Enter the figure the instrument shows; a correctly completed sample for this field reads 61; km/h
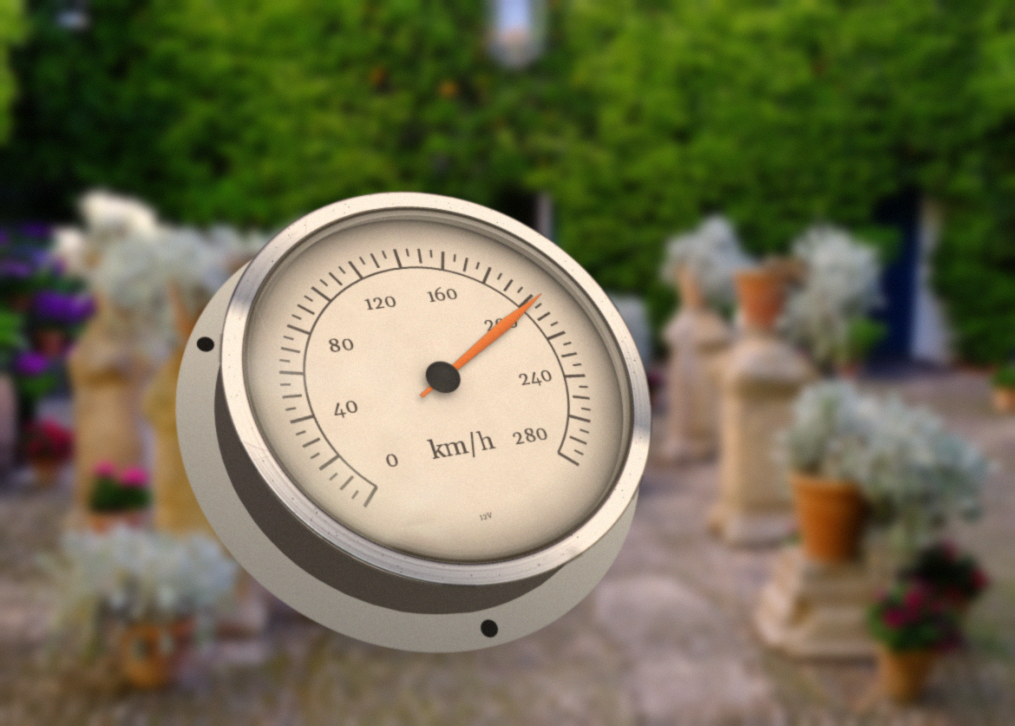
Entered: 202.5; km/h
